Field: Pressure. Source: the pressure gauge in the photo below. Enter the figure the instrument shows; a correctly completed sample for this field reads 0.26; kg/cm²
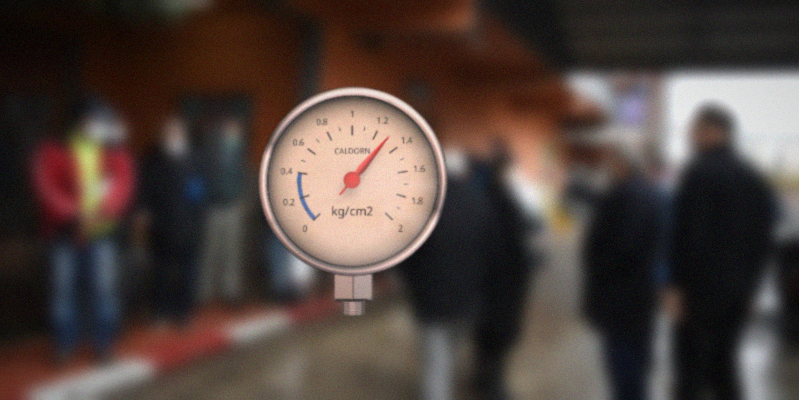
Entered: 1.3; kg/cm²
